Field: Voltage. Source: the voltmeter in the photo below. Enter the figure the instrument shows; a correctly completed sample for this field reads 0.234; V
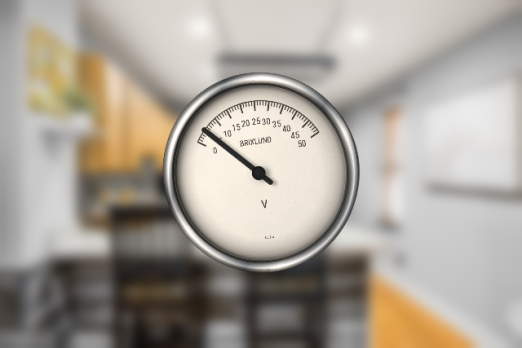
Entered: 5; V
